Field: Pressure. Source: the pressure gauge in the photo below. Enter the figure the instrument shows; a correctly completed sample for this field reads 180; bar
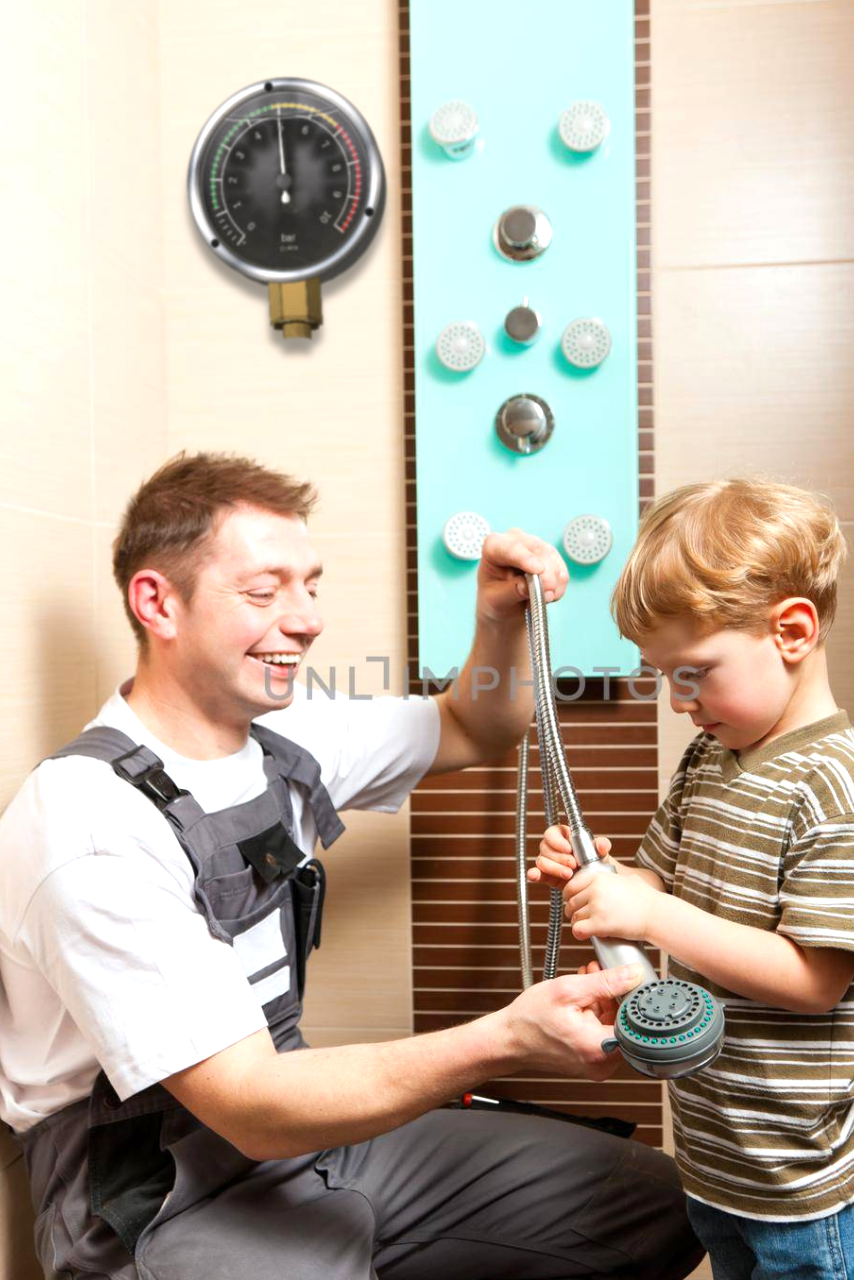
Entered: 5; bar
